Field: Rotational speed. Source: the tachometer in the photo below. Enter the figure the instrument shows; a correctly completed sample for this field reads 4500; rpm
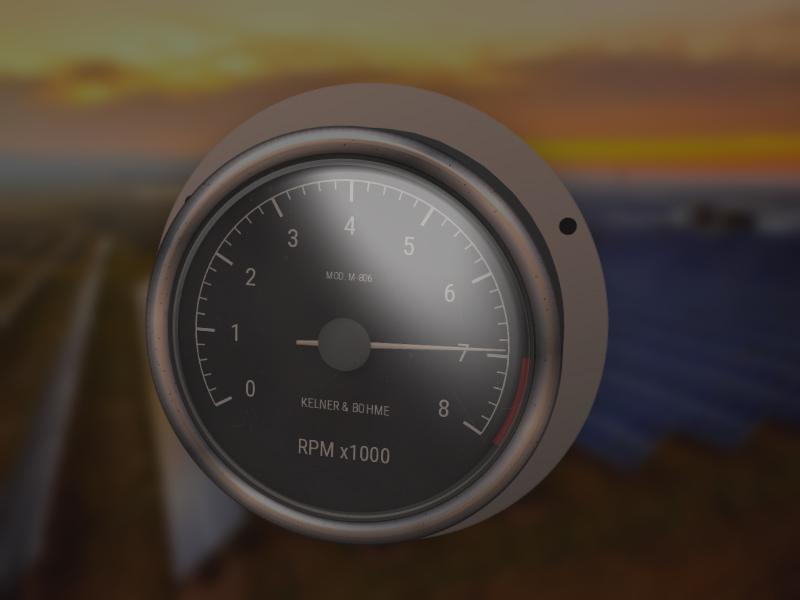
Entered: 6900; rpm
